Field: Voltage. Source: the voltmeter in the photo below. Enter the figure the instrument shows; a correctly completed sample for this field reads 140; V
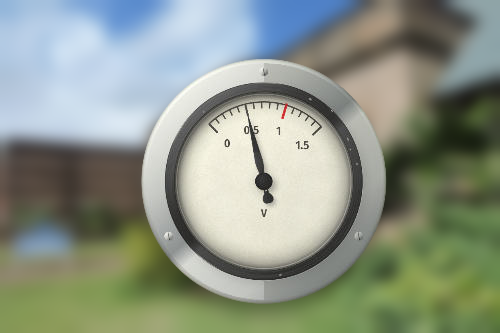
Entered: 0.5; V
